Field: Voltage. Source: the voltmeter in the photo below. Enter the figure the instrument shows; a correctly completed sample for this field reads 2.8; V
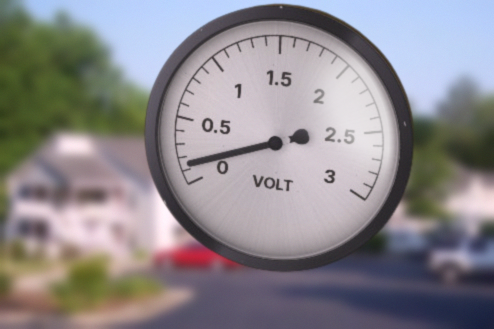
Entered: 0.15; V
